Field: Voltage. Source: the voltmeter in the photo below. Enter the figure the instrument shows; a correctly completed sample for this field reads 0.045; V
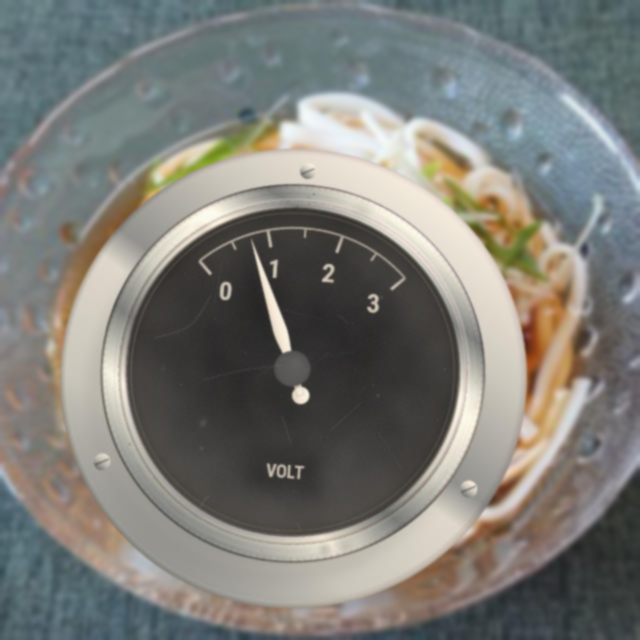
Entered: 0.75; V
